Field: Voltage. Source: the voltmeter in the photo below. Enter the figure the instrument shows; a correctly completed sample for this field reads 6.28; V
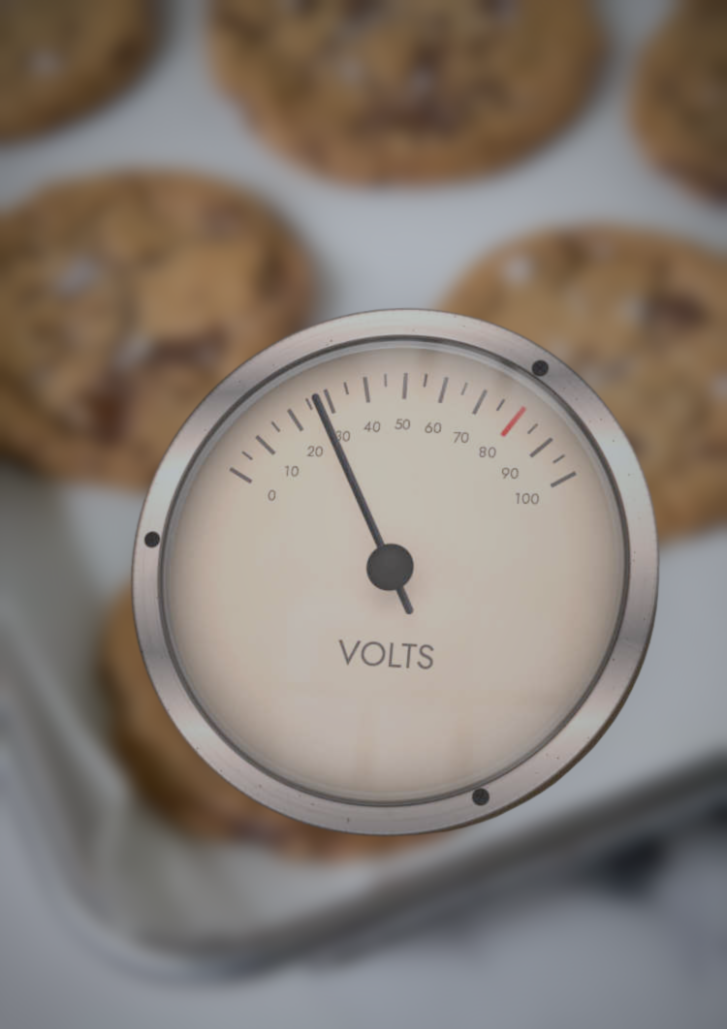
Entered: 27.5; V
